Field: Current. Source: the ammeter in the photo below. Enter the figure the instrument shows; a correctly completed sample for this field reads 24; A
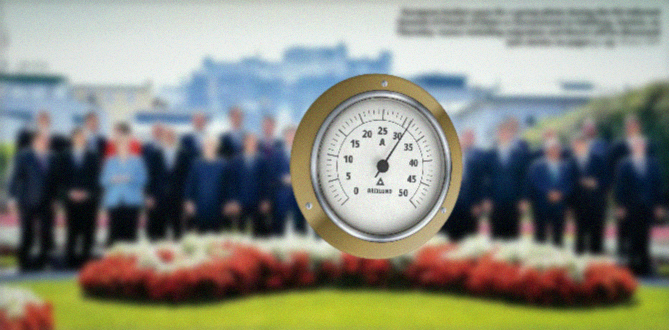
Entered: 31; A
